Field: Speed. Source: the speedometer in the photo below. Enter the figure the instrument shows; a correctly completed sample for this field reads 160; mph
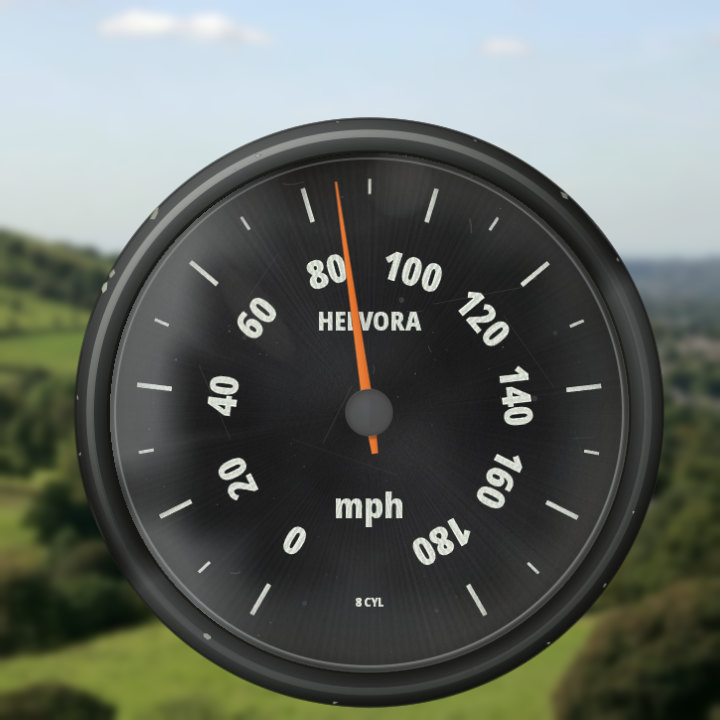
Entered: 85; mph
